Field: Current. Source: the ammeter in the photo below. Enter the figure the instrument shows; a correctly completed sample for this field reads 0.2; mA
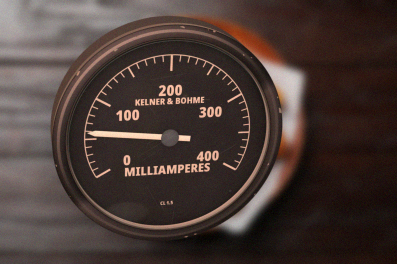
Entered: 60; mA
